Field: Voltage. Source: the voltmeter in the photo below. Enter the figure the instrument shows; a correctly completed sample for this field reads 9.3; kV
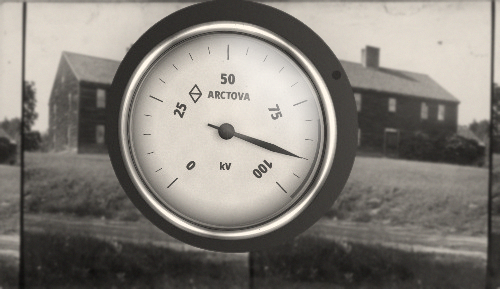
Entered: 90; kV
